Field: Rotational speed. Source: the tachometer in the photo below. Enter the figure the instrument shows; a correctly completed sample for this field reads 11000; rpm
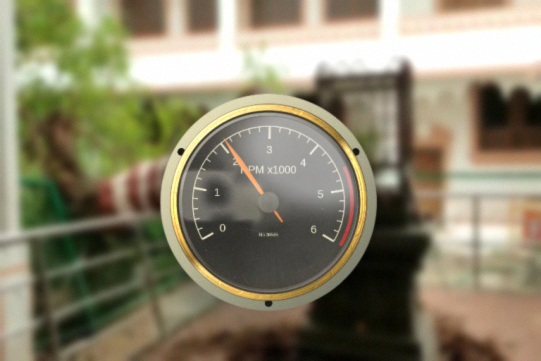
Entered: 2100; rpm
